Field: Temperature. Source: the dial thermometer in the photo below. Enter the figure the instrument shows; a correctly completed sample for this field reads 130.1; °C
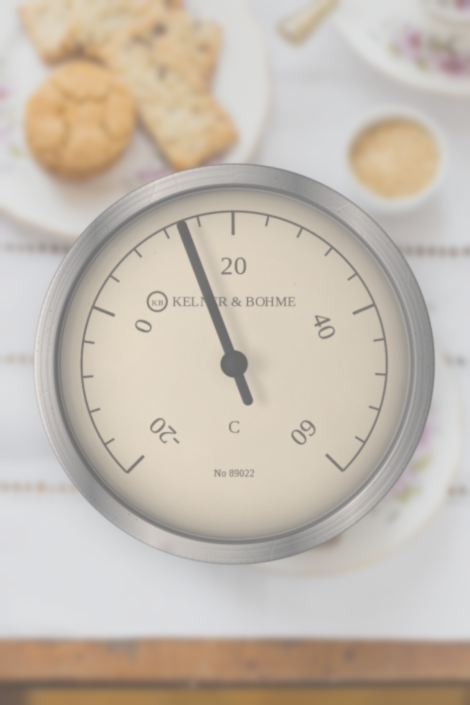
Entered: 14; °C
